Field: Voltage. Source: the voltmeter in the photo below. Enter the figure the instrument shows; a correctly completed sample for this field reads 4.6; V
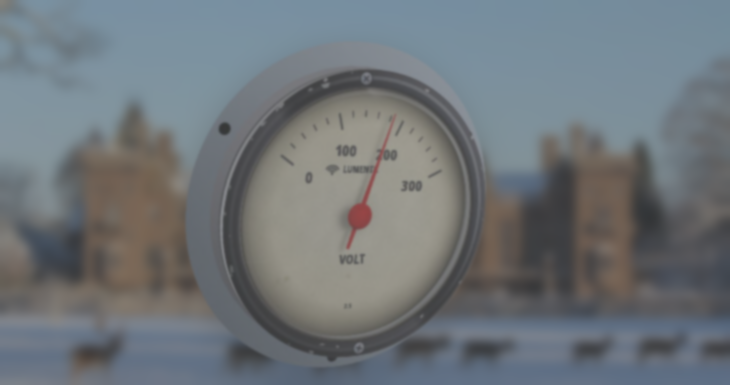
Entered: 180; V
